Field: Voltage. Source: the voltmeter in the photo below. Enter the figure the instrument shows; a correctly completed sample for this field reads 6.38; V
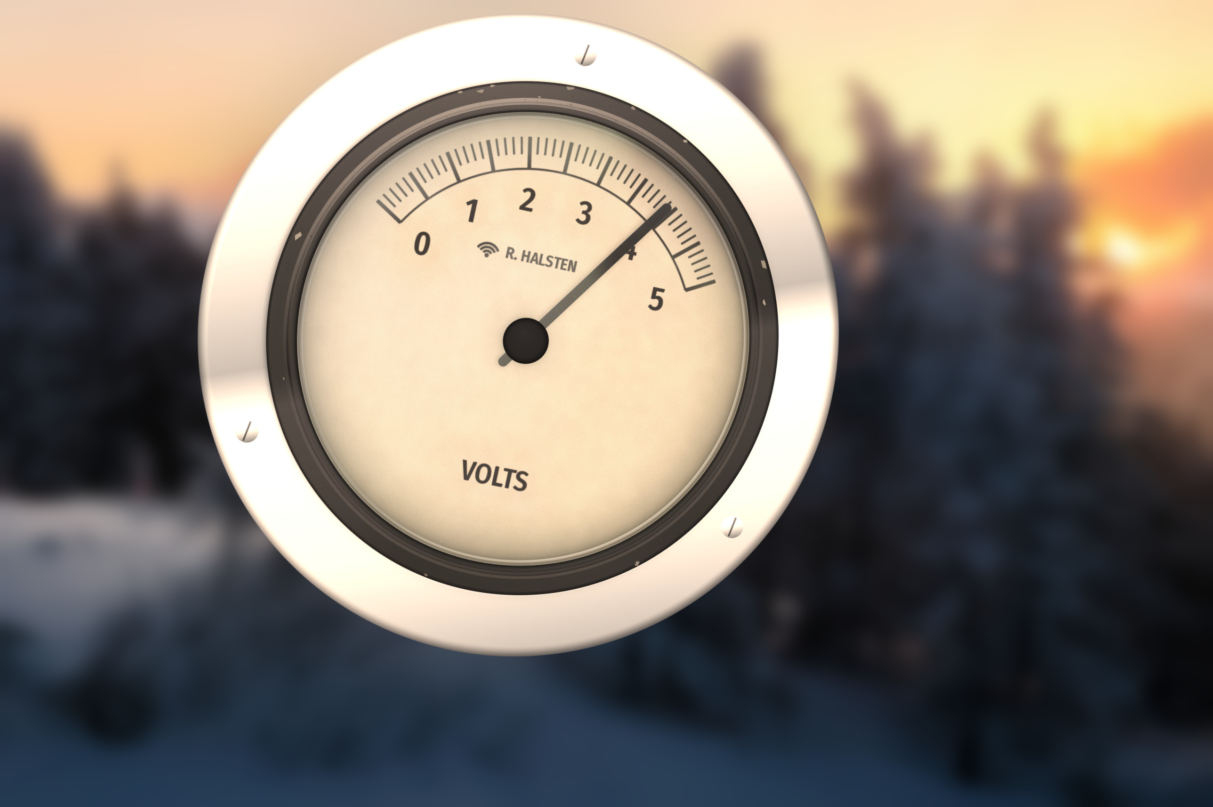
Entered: 3.9; V
